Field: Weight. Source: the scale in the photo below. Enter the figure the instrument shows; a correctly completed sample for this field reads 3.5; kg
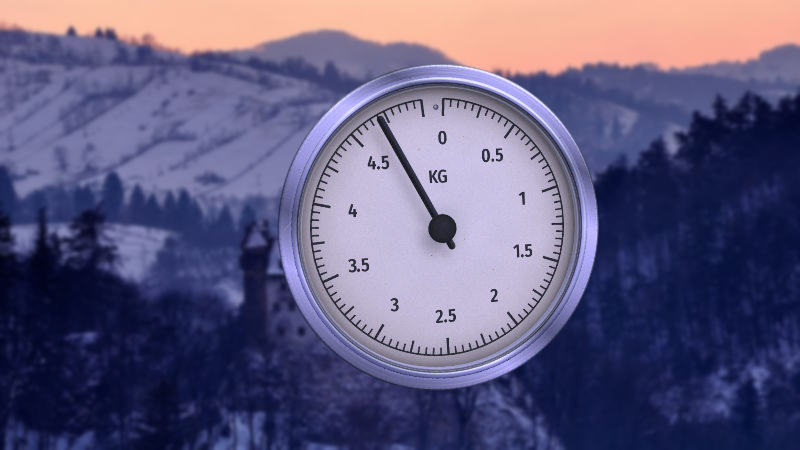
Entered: 4.7; kg
